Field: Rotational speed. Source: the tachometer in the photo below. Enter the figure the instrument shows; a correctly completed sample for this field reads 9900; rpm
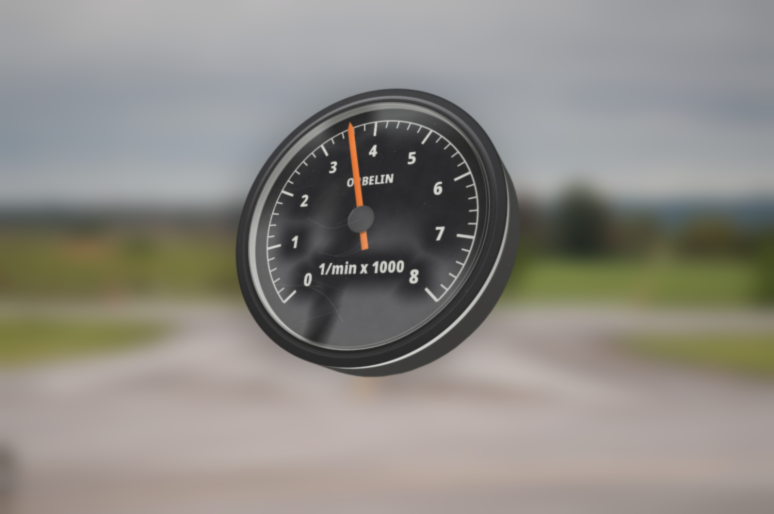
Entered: 3600; rpm
